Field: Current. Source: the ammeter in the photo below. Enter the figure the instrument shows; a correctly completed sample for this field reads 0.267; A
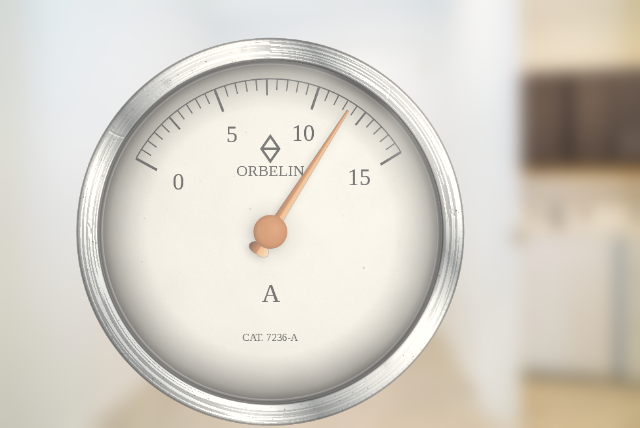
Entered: 11.75; A
